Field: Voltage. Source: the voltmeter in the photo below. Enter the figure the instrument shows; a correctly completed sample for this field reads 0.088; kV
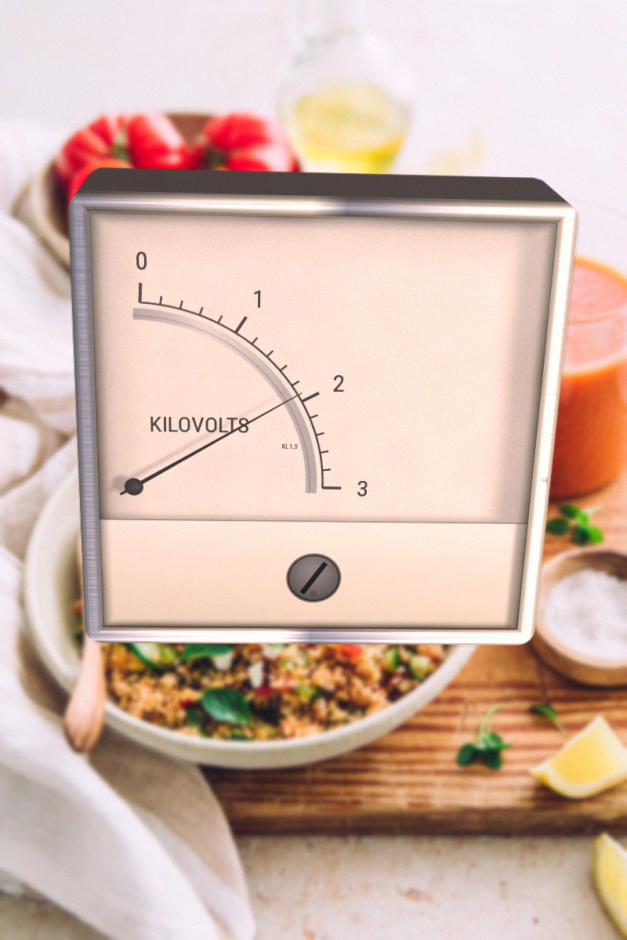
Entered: 1.9; kV
